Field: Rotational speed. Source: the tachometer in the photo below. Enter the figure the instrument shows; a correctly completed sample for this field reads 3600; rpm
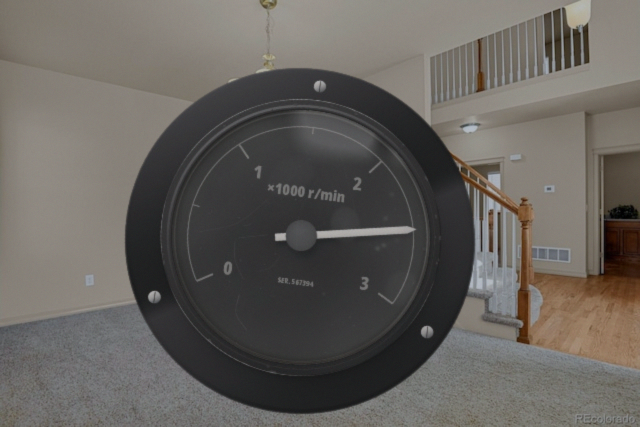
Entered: 2500; rpm
